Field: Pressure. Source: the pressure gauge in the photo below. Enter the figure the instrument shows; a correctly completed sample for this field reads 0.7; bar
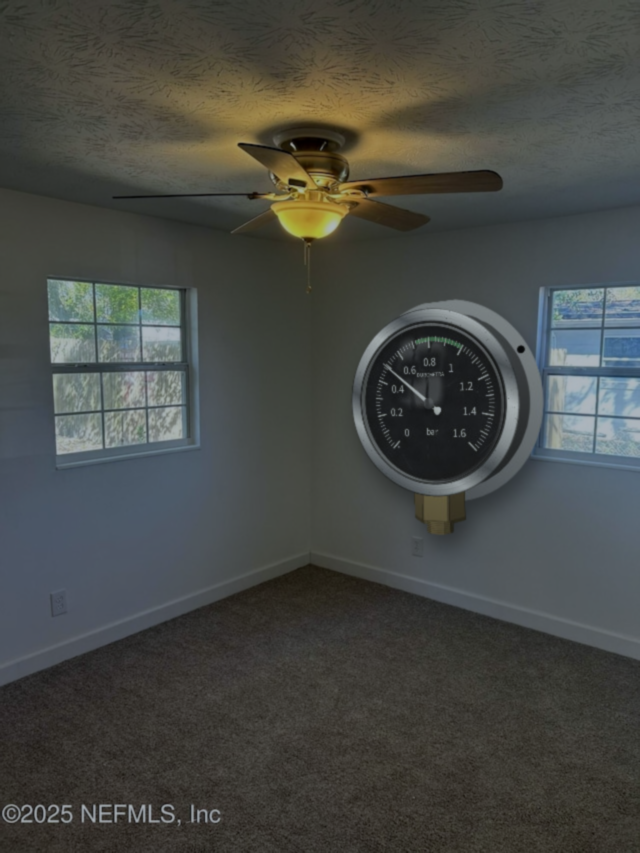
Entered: 0.5; bar
